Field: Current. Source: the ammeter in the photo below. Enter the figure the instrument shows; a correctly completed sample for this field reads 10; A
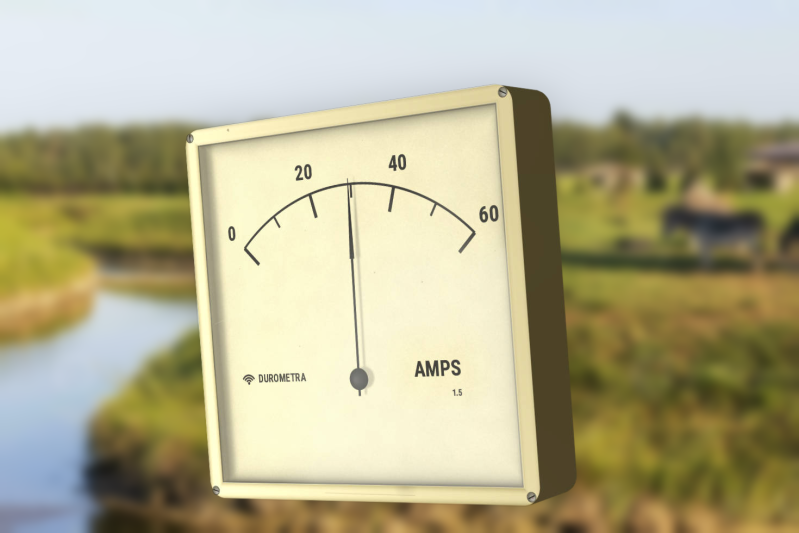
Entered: 30; A
